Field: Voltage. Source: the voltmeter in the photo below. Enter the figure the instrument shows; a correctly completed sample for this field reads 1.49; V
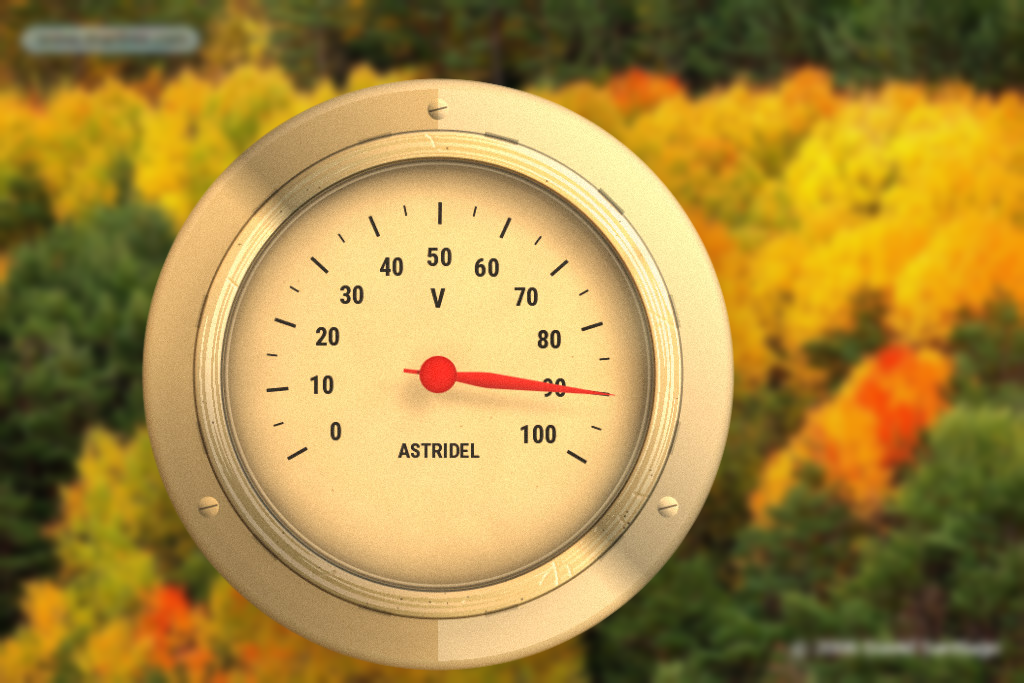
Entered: 90; V
